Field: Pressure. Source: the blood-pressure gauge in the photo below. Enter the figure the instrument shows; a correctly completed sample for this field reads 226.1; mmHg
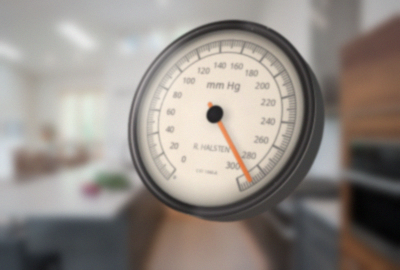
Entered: 290; mmHg
